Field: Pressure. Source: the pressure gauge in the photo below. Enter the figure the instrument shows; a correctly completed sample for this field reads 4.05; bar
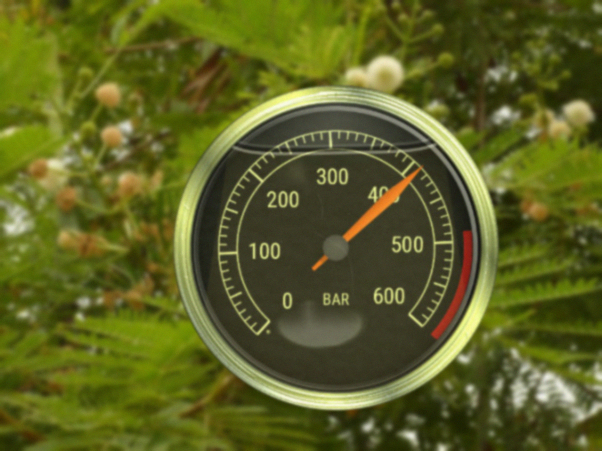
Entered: 410; bar
